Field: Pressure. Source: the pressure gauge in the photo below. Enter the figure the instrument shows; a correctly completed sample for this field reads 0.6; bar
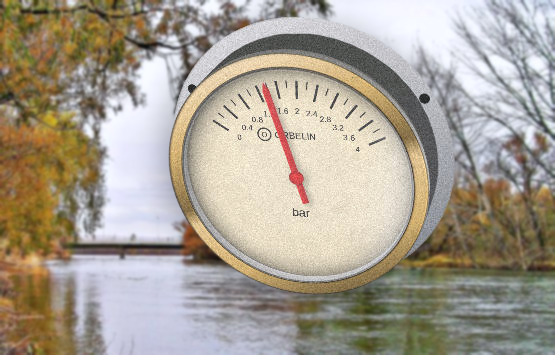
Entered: 1.4; bar
